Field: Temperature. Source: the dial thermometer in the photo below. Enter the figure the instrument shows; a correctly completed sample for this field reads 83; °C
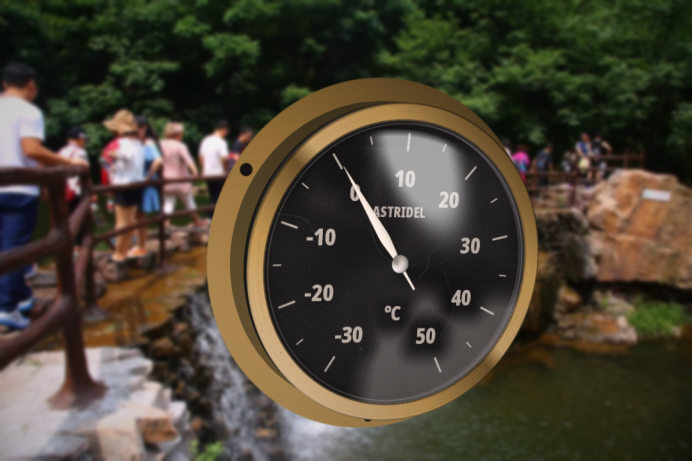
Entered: 0; °C
